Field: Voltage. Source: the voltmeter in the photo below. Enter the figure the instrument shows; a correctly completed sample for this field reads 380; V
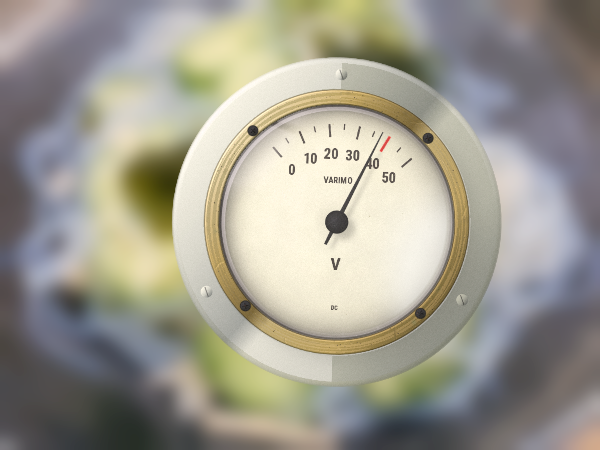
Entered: 37.5; V
